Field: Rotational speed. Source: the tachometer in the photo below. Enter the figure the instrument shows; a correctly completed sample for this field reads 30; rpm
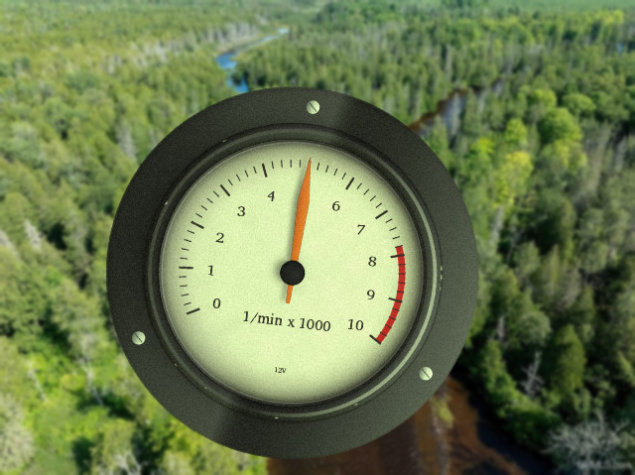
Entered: 5000; rpm
